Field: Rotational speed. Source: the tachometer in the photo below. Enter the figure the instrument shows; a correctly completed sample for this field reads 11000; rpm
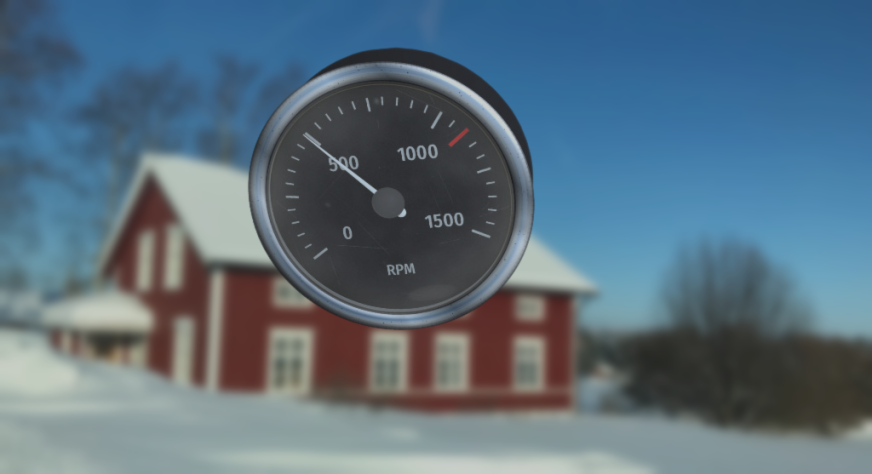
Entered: 500; rpm
